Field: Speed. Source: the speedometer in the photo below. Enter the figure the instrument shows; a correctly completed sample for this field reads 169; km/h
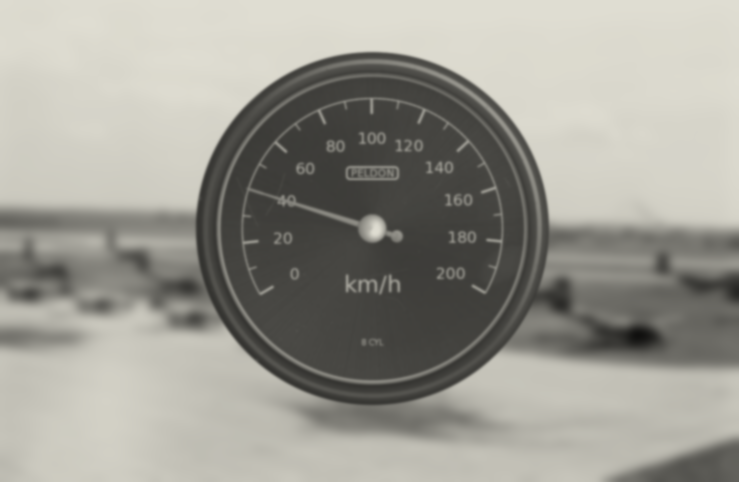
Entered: 40; km/h
